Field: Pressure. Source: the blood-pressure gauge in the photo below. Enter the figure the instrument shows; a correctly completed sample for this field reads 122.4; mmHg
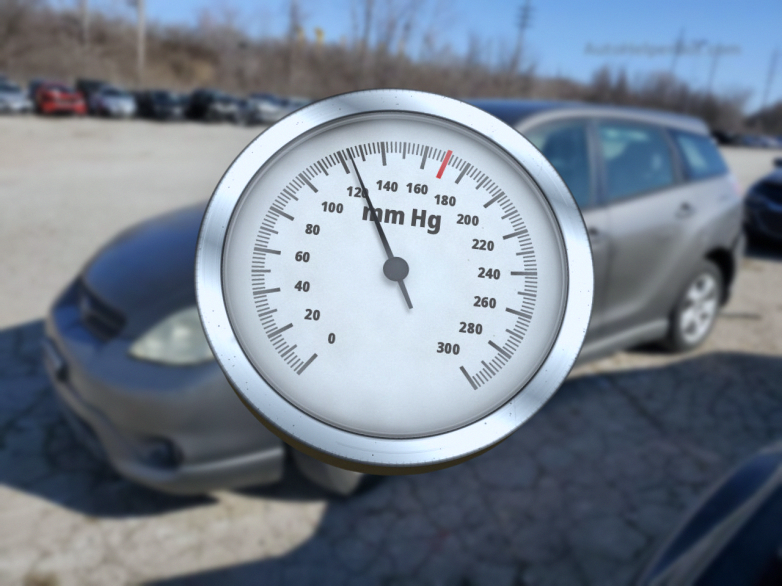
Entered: 124; mmHg
